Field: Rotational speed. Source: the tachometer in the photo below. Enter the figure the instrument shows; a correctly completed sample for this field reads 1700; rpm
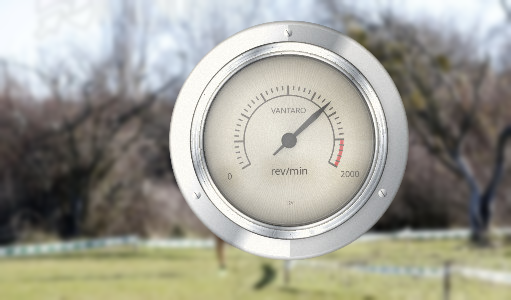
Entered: 1400; rpm
